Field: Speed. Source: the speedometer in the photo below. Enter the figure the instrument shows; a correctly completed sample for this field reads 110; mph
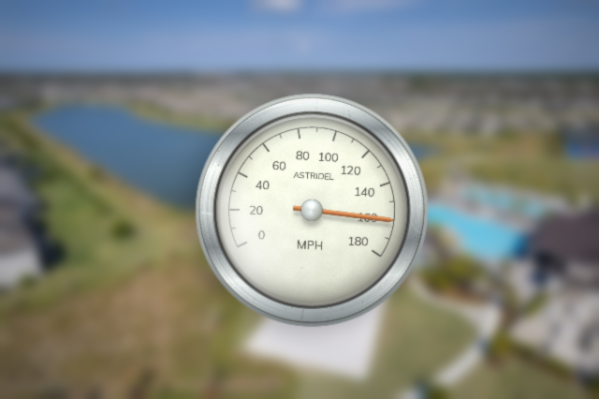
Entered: 160; mph
